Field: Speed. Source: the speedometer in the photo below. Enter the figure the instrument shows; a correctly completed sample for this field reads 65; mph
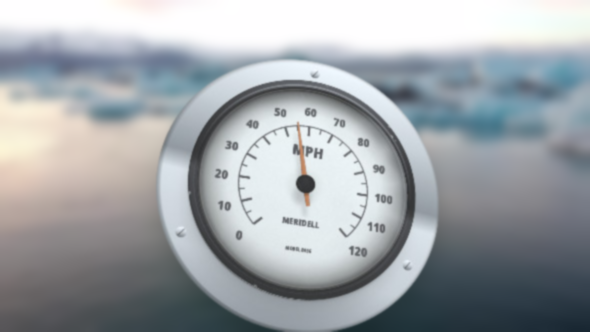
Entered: 55; mph
